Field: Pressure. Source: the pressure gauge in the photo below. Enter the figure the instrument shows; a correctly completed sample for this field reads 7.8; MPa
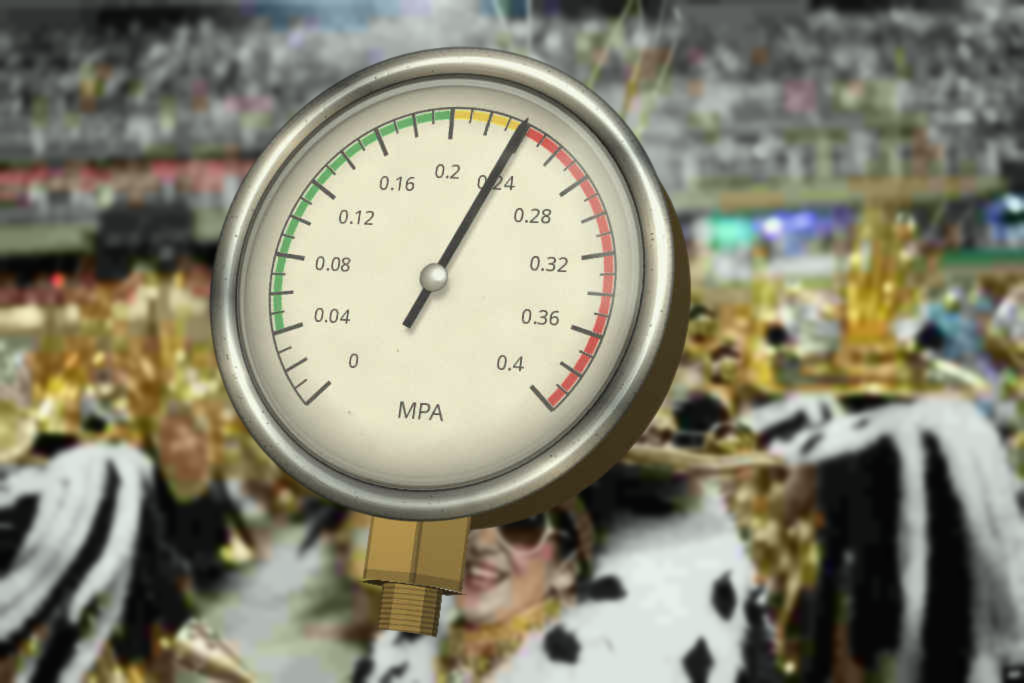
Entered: 0.24; MPa
